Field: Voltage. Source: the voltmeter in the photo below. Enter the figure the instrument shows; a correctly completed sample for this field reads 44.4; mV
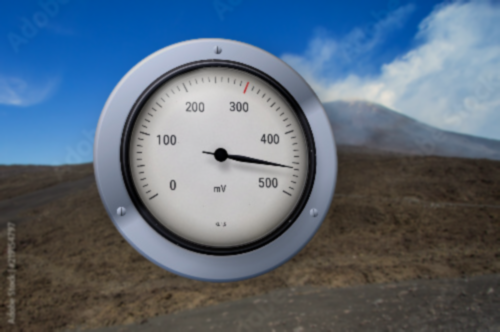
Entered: 460; mV
